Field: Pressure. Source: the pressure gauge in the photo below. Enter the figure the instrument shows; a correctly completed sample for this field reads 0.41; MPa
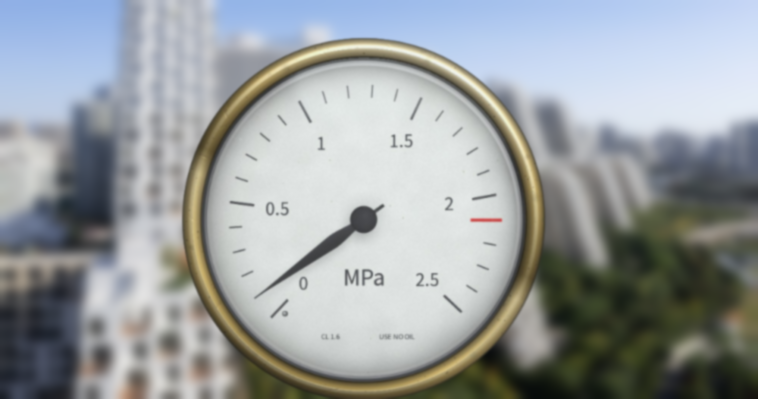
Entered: 0.1; MPa
